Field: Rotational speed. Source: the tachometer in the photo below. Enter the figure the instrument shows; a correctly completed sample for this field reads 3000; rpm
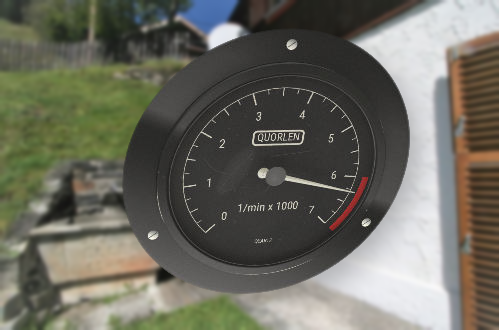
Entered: 6250; rpm
